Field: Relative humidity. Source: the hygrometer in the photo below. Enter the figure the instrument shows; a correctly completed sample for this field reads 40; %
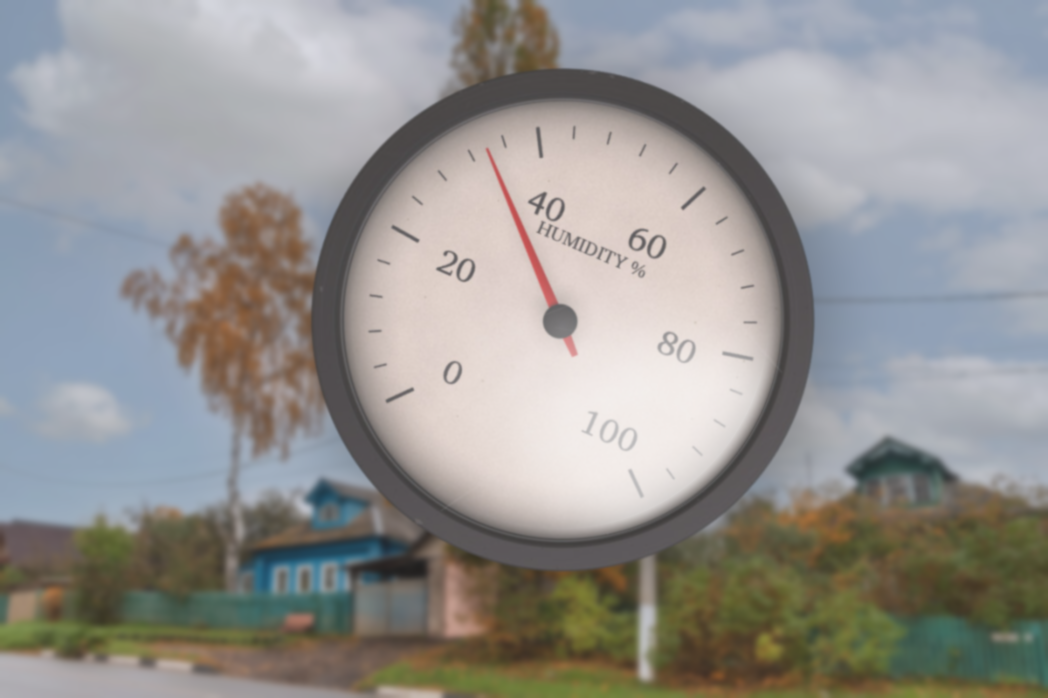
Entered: 34; %
